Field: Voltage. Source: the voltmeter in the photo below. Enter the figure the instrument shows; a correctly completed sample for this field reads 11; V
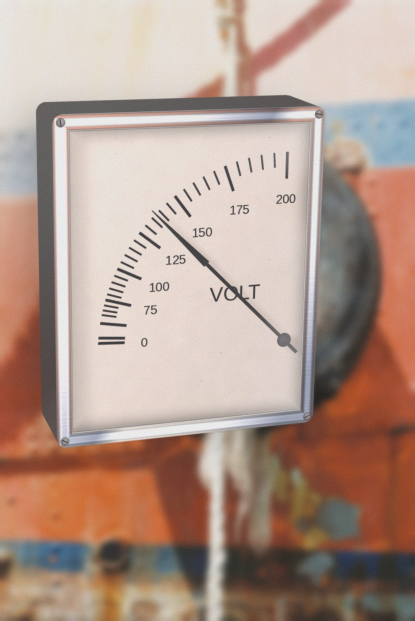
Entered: 137.5; V
